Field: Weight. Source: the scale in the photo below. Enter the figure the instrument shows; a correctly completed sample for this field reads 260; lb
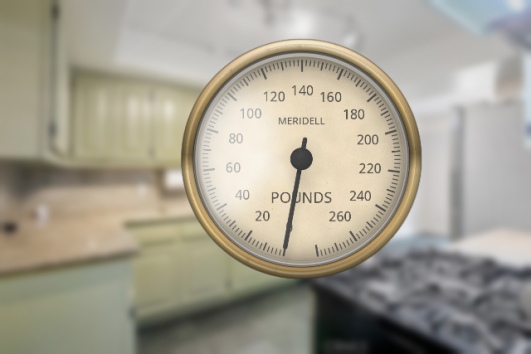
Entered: 0; lb
